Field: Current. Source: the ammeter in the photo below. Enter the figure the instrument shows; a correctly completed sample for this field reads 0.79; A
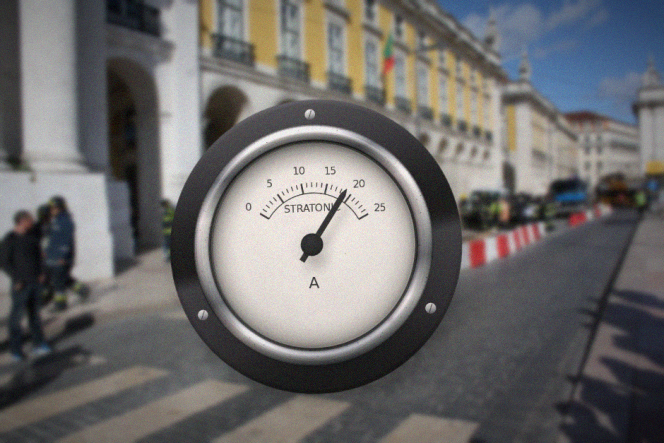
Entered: 19; A
